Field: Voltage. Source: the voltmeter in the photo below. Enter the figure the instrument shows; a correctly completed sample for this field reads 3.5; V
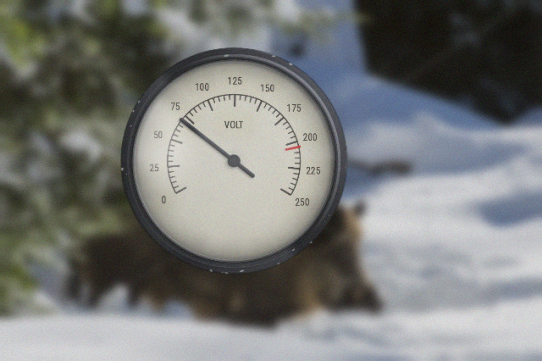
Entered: 70; V
